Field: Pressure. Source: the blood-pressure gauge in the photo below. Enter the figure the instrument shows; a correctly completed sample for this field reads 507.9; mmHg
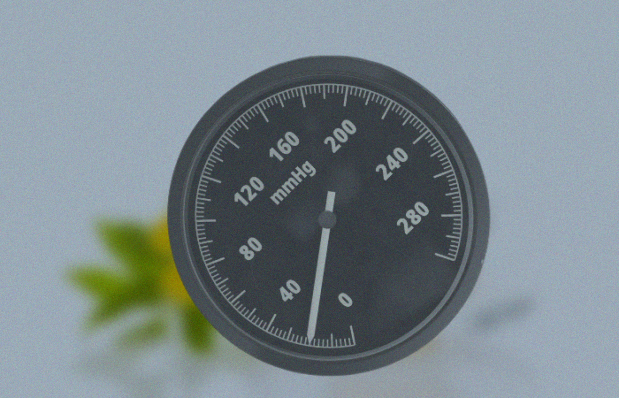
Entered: 20; mmHg
